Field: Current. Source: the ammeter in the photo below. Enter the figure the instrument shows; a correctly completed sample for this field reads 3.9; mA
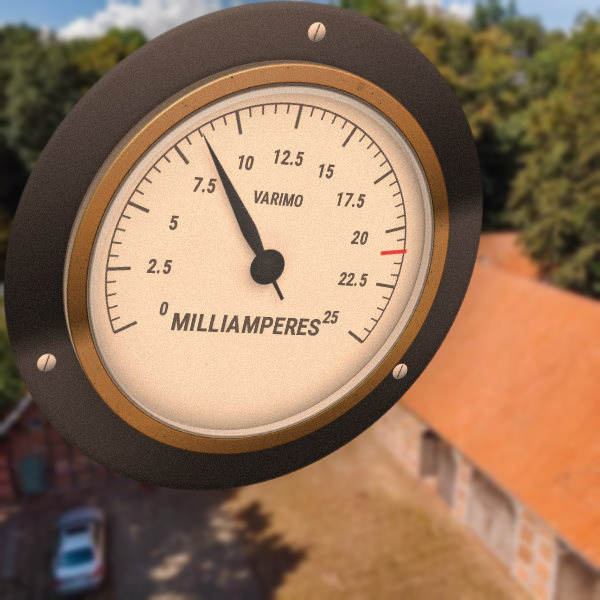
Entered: 8.5; mA
